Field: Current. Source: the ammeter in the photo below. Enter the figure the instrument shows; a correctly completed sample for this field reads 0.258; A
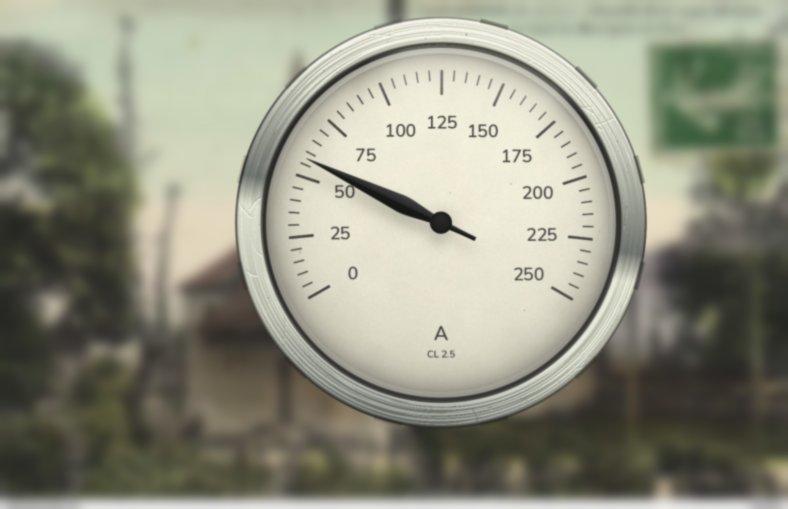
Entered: 57.5; A
